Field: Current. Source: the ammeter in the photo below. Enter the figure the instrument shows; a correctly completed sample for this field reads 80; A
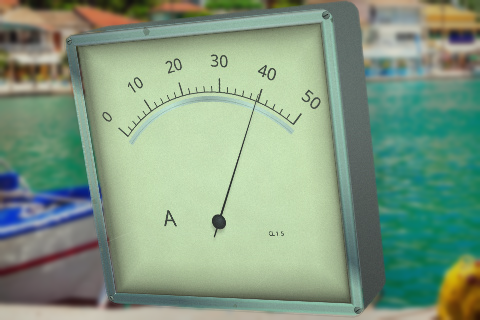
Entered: 40; A
